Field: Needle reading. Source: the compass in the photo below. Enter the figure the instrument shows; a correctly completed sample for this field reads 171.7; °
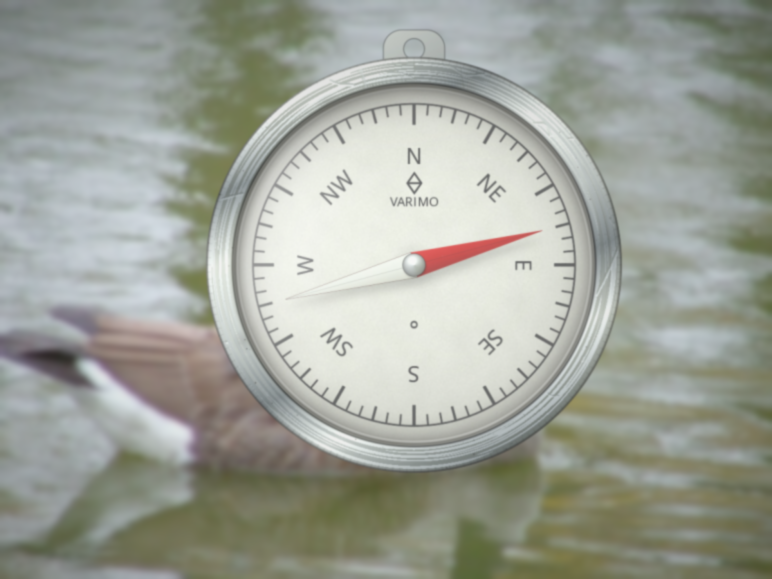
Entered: 75; °
